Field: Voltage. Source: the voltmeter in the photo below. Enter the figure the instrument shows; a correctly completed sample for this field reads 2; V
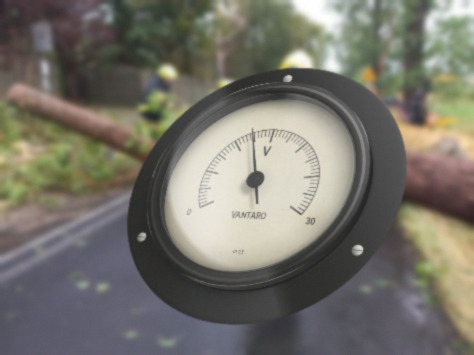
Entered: 12.5; V
